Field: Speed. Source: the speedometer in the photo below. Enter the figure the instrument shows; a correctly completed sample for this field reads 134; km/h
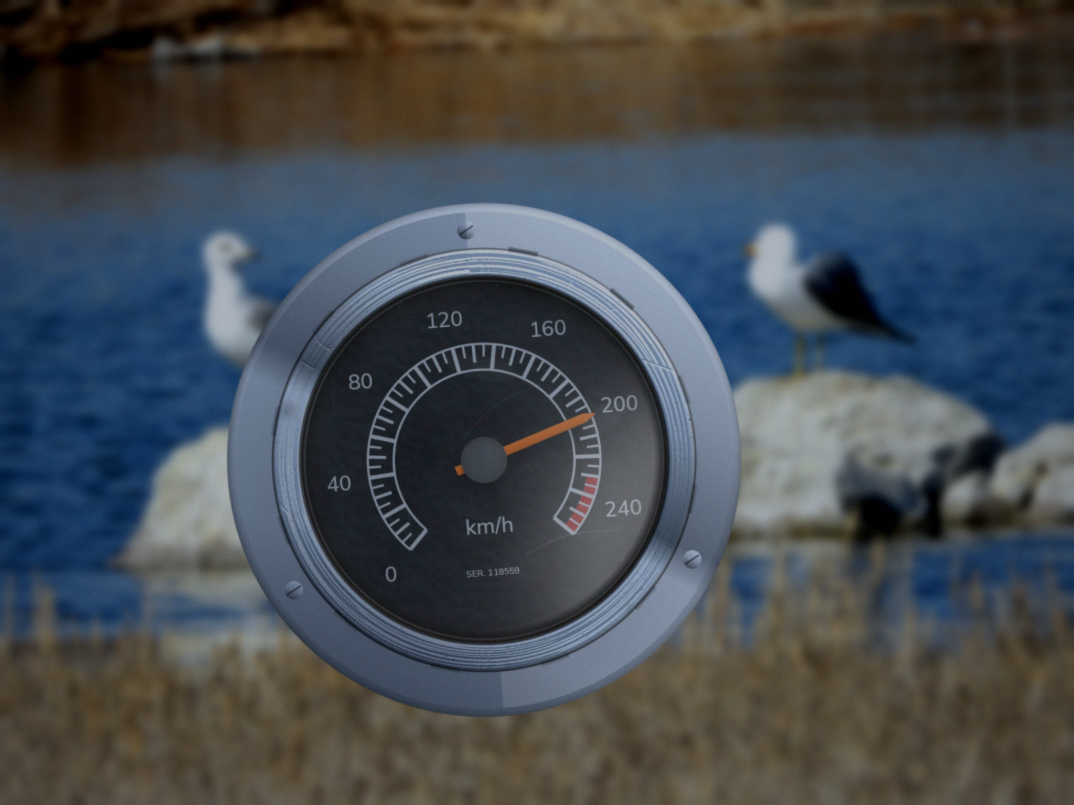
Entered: 200; km/h
